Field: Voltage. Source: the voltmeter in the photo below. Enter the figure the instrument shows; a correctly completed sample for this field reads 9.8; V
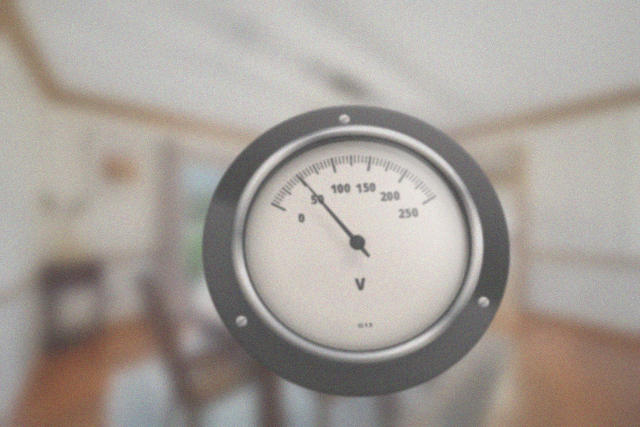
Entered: 50; V
